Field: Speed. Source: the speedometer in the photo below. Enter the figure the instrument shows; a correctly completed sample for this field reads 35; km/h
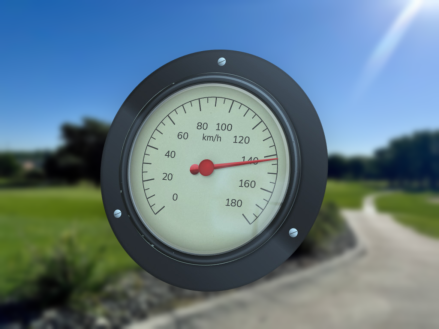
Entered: 142.5; km/h
